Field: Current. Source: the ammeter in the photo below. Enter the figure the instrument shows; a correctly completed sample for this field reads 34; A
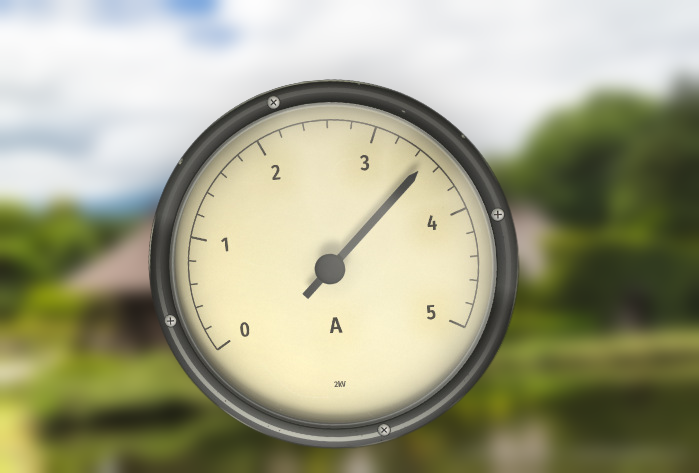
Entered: 3.5; A
